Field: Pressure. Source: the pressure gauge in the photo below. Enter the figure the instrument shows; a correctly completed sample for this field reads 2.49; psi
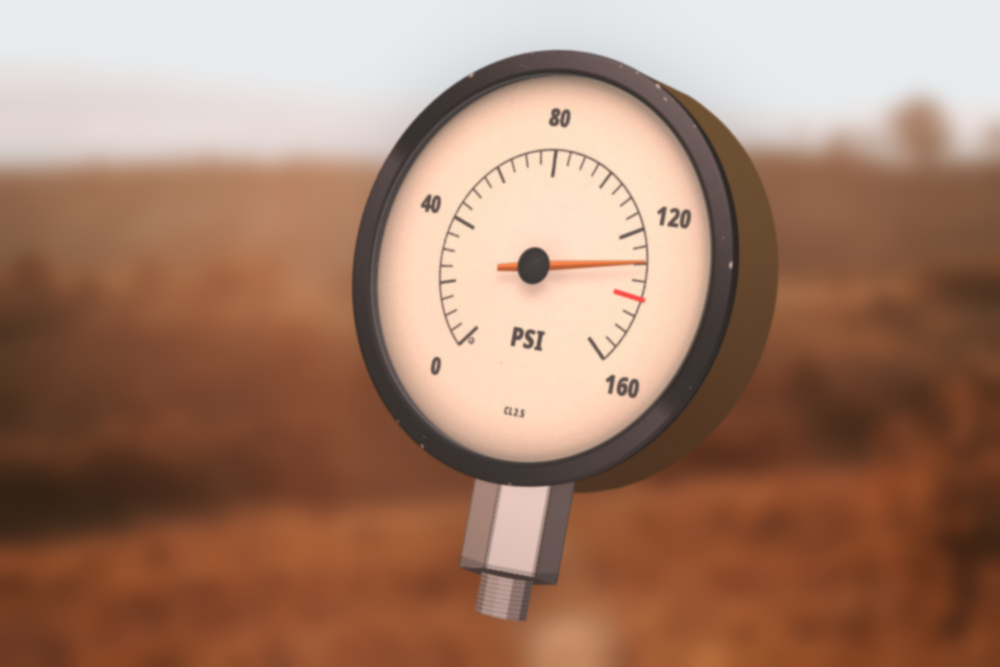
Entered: 130; psi
